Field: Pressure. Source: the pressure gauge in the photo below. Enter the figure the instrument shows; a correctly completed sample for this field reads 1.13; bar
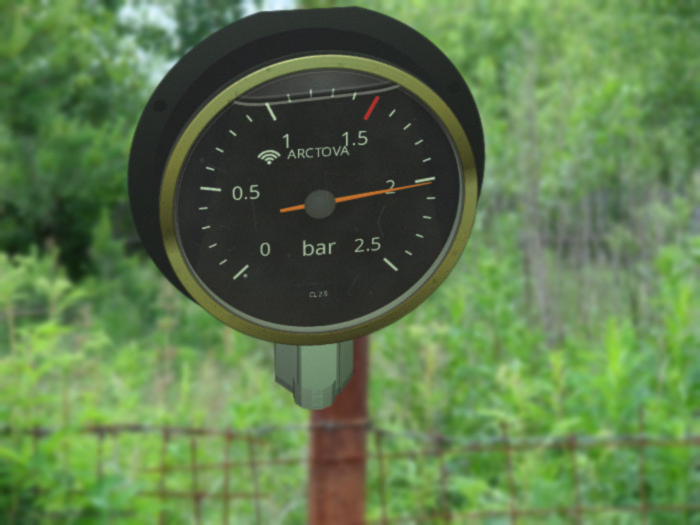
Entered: 2; bar
